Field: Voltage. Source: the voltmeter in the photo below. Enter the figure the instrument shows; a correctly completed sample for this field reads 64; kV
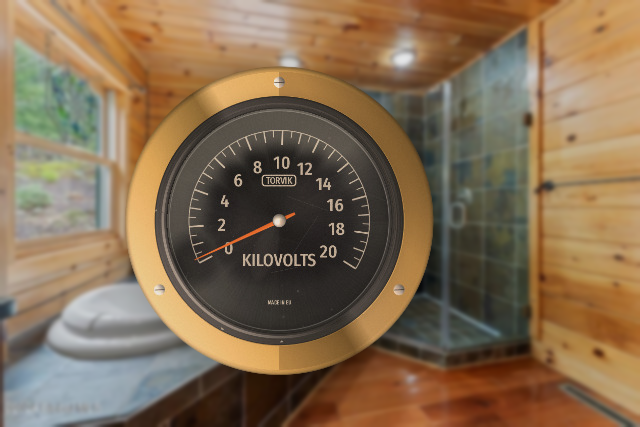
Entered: 0.25; kV
